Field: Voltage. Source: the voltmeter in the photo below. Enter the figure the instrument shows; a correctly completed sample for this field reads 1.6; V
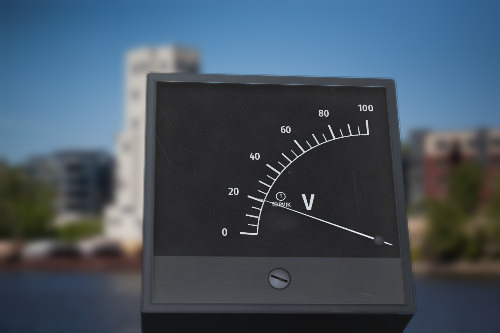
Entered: 20; V
